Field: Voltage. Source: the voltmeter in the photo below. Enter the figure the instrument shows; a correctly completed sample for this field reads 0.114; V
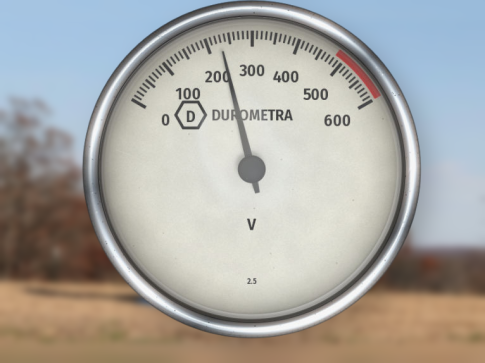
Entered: 230; V
